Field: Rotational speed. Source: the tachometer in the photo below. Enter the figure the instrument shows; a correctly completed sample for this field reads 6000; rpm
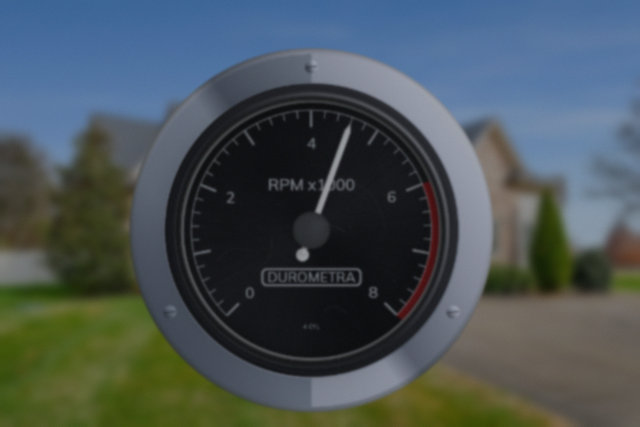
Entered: 4600; rpm
